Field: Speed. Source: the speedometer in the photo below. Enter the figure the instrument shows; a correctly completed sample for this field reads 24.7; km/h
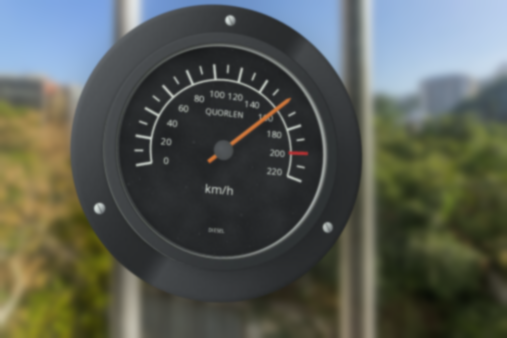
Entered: 160; km/h
